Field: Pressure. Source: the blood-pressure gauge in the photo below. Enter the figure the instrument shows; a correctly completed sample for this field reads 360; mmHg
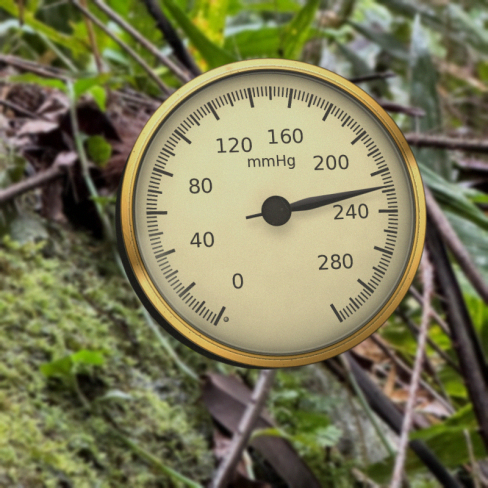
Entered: 228; mmHg
